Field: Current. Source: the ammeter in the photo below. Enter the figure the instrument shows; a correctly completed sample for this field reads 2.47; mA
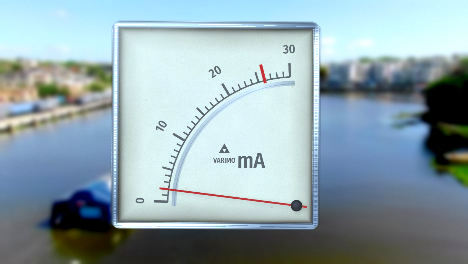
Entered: 2; mA
